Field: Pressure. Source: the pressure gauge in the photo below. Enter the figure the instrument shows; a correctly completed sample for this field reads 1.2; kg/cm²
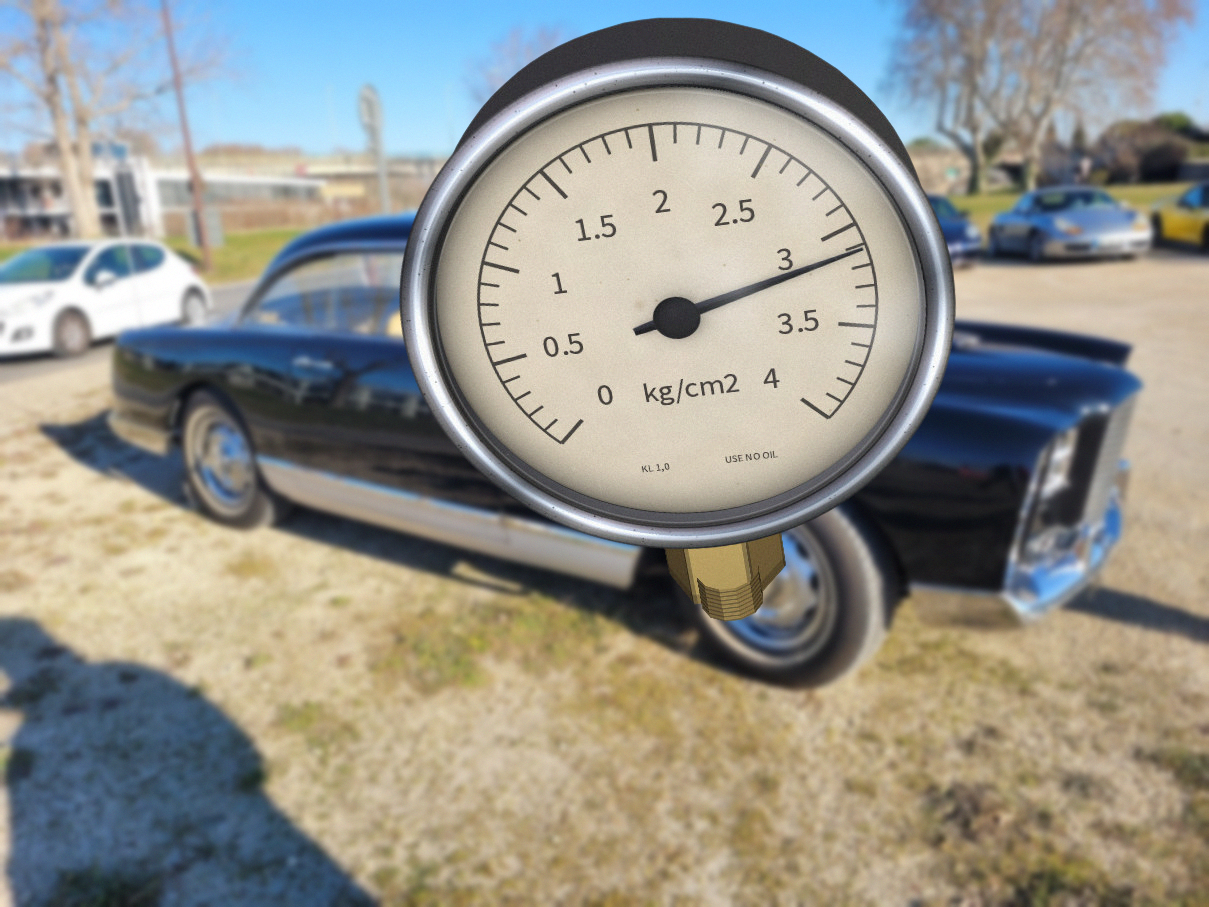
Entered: 3.1; kg/cm²
